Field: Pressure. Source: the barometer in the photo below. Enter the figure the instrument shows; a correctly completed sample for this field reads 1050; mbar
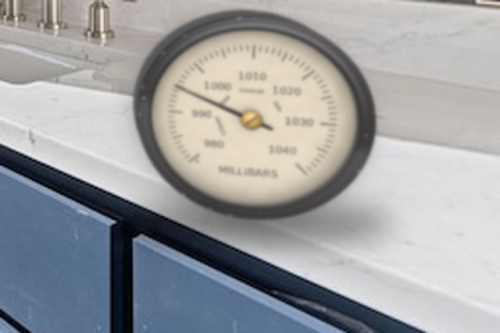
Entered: 995; mbar
